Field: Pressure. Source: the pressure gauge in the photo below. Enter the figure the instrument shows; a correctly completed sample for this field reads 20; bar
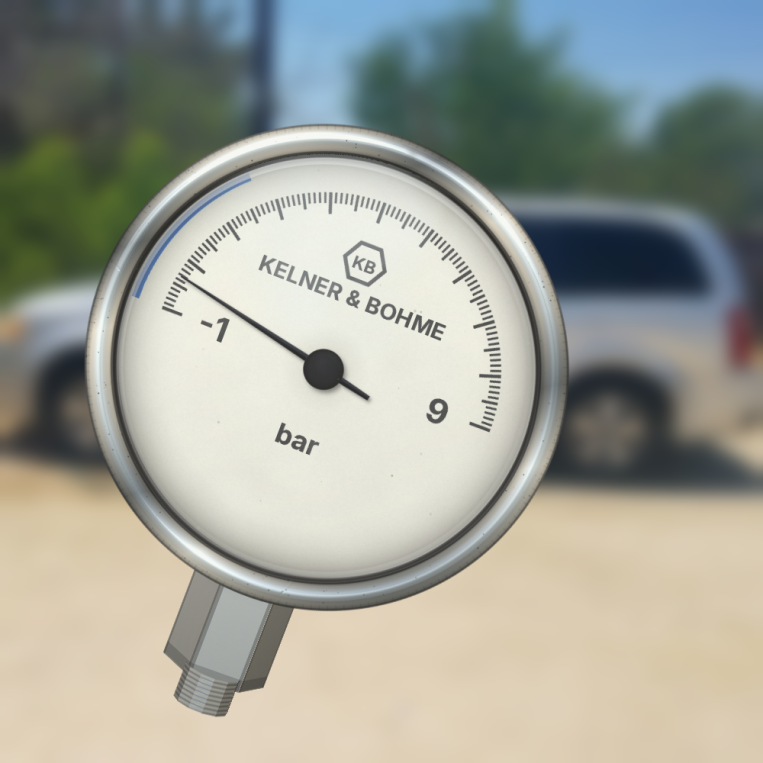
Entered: -0.3; bar
